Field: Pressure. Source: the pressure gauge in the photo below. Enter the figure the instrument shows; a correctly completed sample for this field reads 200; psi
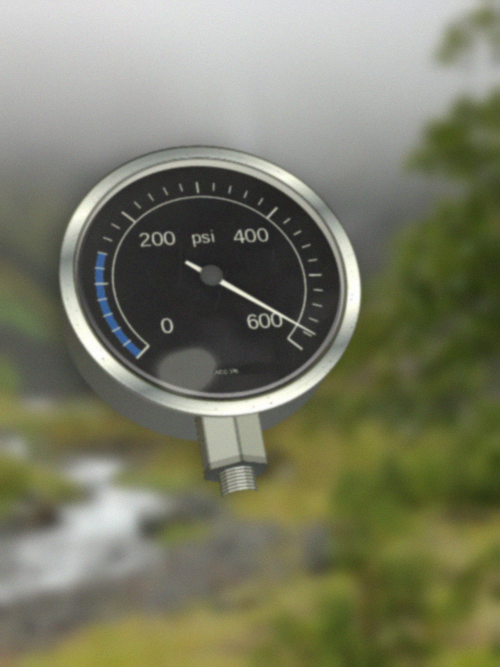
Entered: 580; psi
